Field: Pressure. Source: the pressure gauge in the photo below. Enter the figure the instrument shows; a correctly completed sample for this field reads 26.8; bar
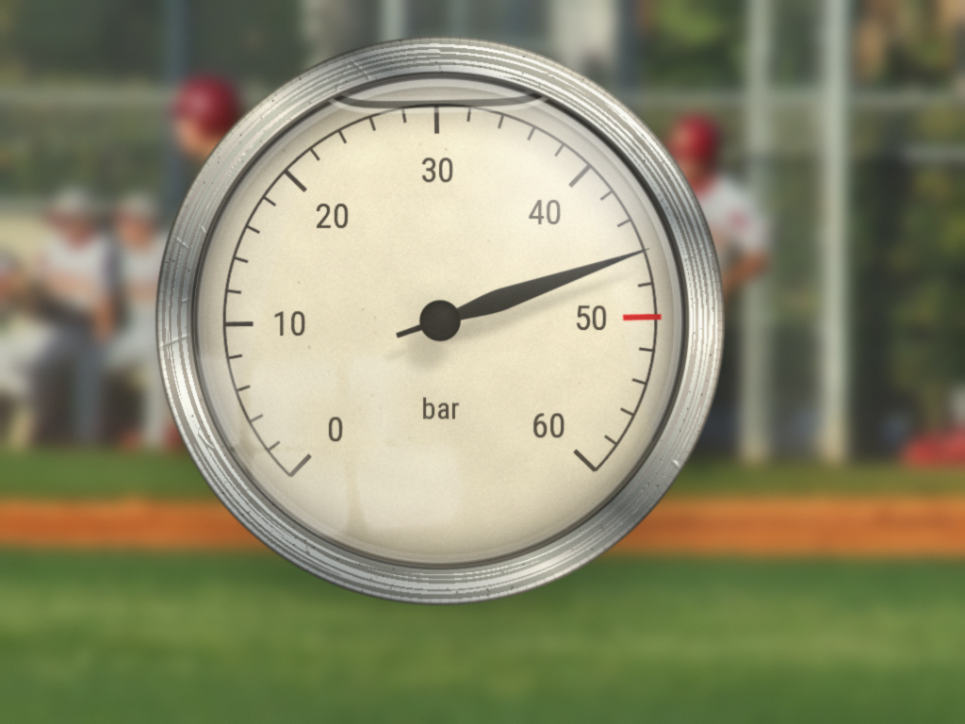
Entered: 46; bar
